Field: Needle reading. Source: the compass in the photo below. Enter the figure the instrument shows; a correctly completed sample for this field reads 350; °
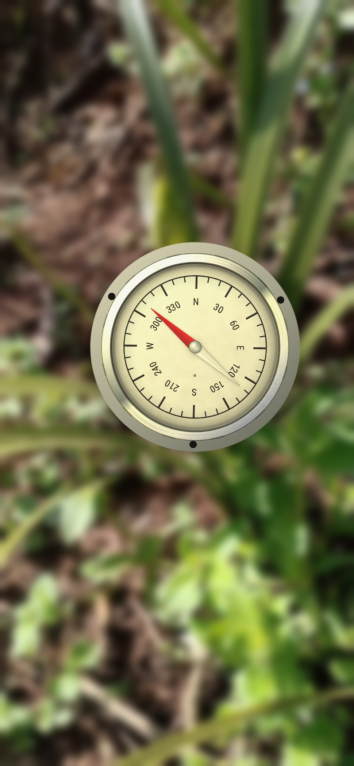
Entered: 310; °
